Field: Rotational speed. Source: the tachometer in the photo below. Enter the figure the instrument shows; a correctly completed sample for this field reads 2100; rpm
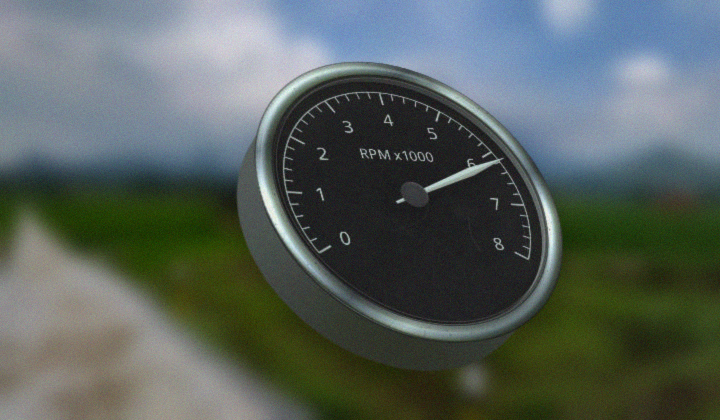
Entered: 6200; rpm
